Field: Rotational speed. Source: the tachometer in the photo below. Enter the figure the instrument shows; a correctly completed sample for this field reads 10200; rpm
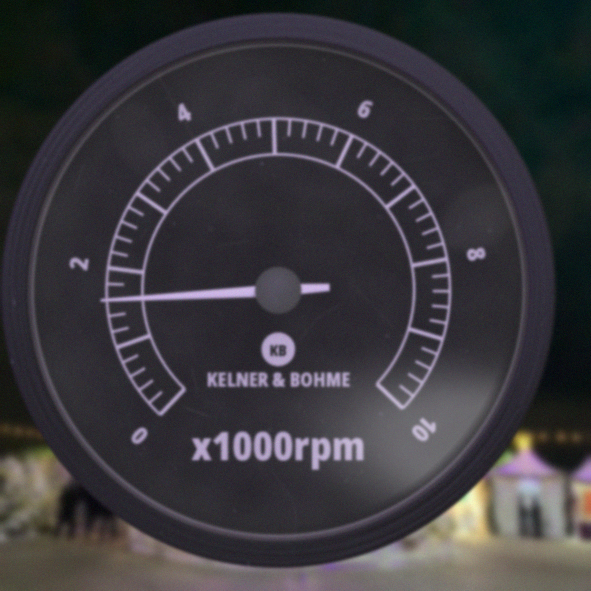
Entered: 1600; rpm
